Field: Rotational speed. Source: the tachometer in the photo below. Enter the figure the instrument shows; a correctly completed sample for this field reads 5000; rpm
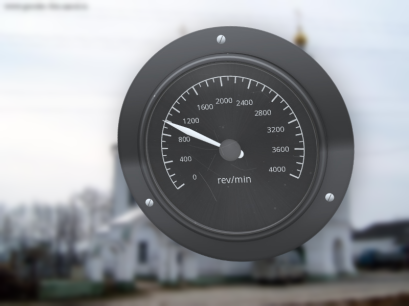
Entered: 1000; rpm
